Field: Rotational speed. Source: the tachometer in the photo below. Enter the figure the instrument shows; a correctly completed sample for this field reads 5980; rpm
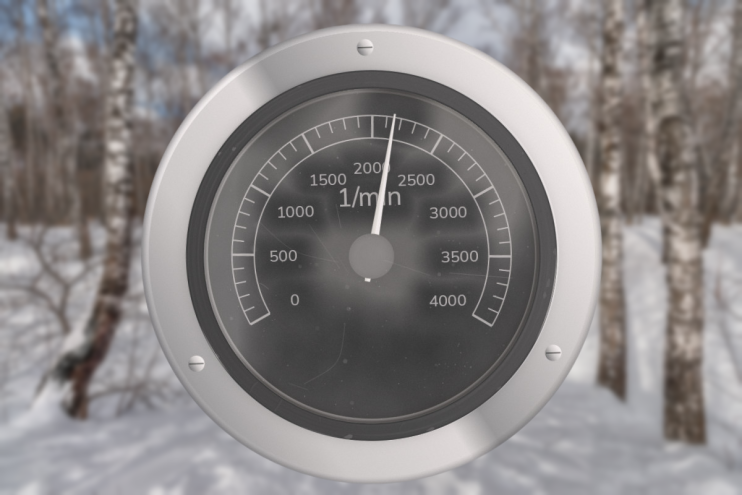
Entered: 2150; rpm
